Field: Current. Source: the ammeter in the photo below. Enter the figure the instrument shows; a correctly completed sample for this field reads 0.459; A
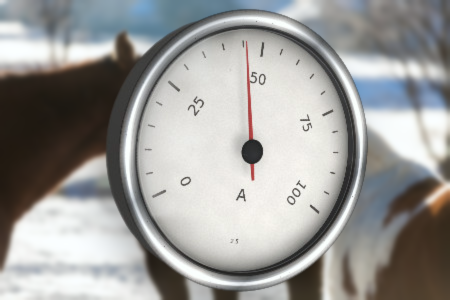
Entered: 45; A
